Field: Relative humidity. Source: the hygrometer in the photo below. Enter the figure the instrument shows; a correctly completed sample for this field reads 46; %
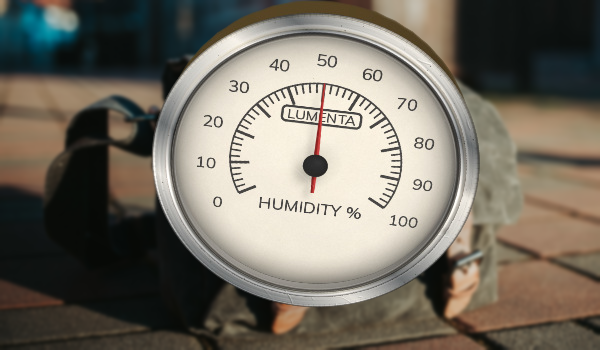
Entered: 50; %
